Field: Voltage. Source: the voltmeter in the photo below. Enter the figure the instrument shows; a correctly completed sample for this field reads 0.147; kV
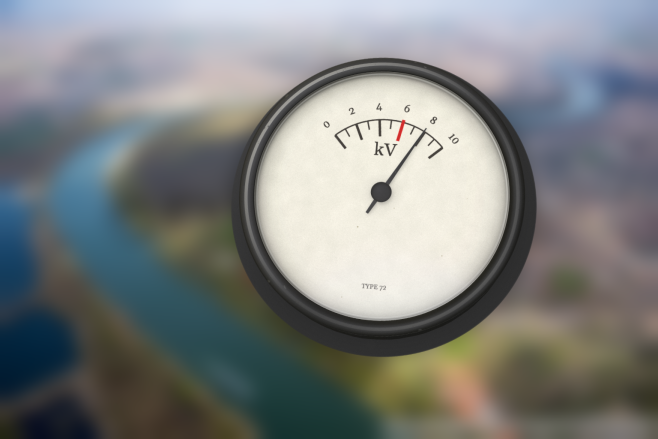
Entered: 8; kV
